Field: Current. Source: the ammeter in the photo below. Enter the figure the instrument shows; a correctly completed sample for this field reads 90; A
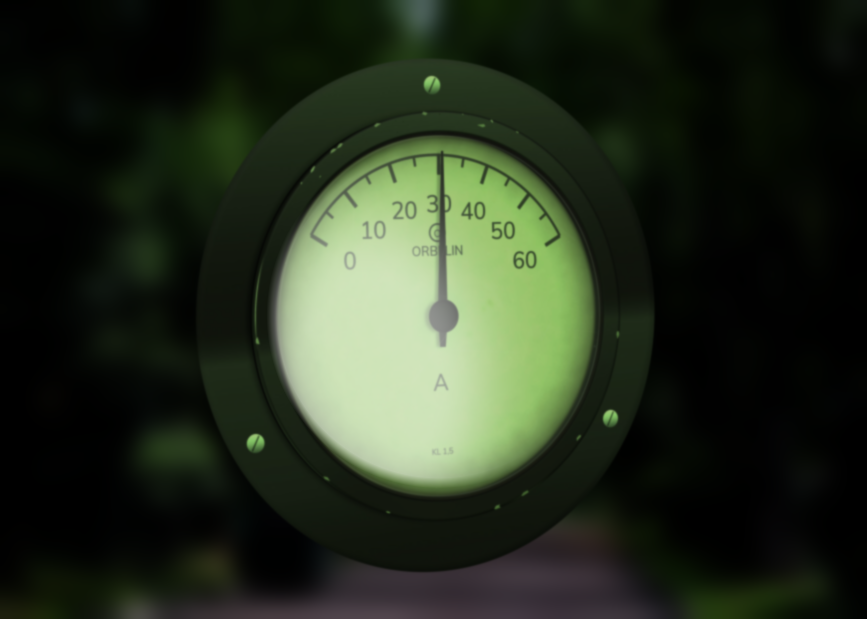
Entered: 30; A
